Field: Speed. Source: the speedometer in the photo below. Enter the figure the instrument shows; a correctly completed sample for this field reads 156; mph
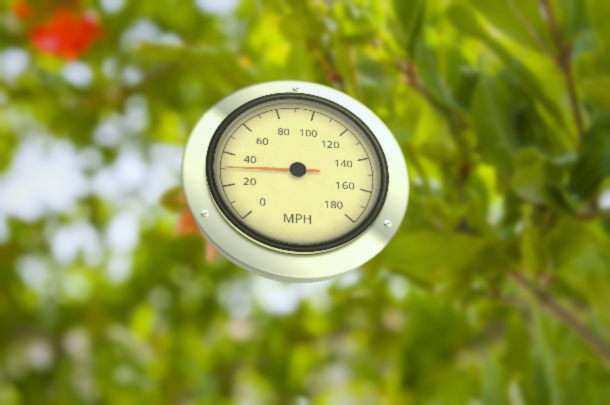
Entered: 30; mph
